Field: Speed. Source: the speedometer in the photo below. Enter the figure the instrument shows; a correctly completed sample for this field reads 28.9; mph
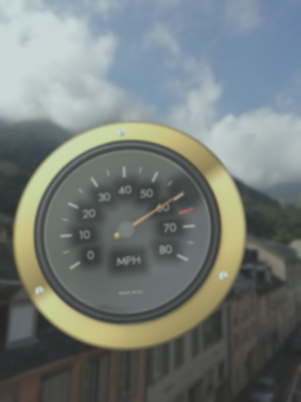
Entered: 60; mph
